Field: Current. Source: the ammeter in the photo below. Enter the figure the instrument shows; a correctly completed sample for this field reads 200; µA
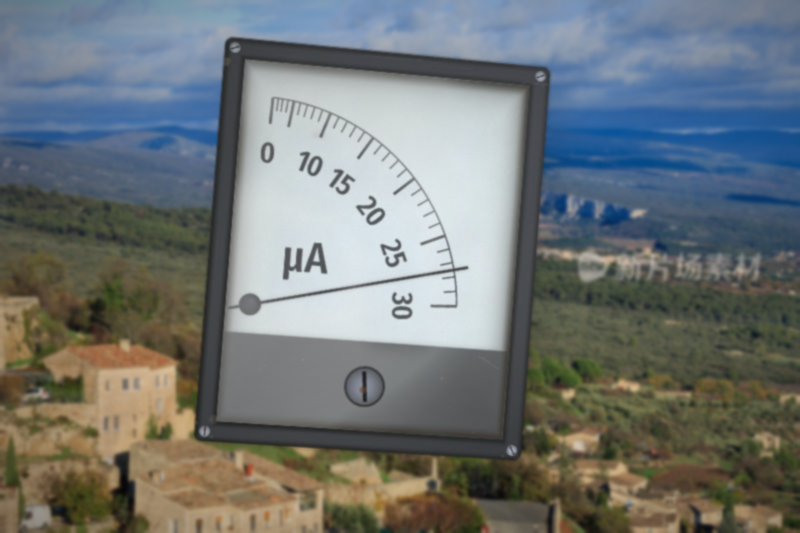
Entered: 27.5; µA
